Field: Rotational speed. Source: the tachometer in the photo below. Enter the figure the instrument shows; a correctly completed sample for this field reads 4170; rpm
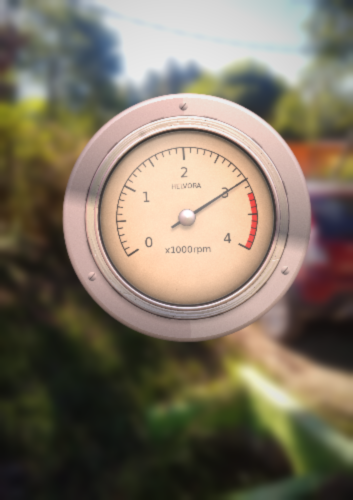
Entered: 3000; rpm
